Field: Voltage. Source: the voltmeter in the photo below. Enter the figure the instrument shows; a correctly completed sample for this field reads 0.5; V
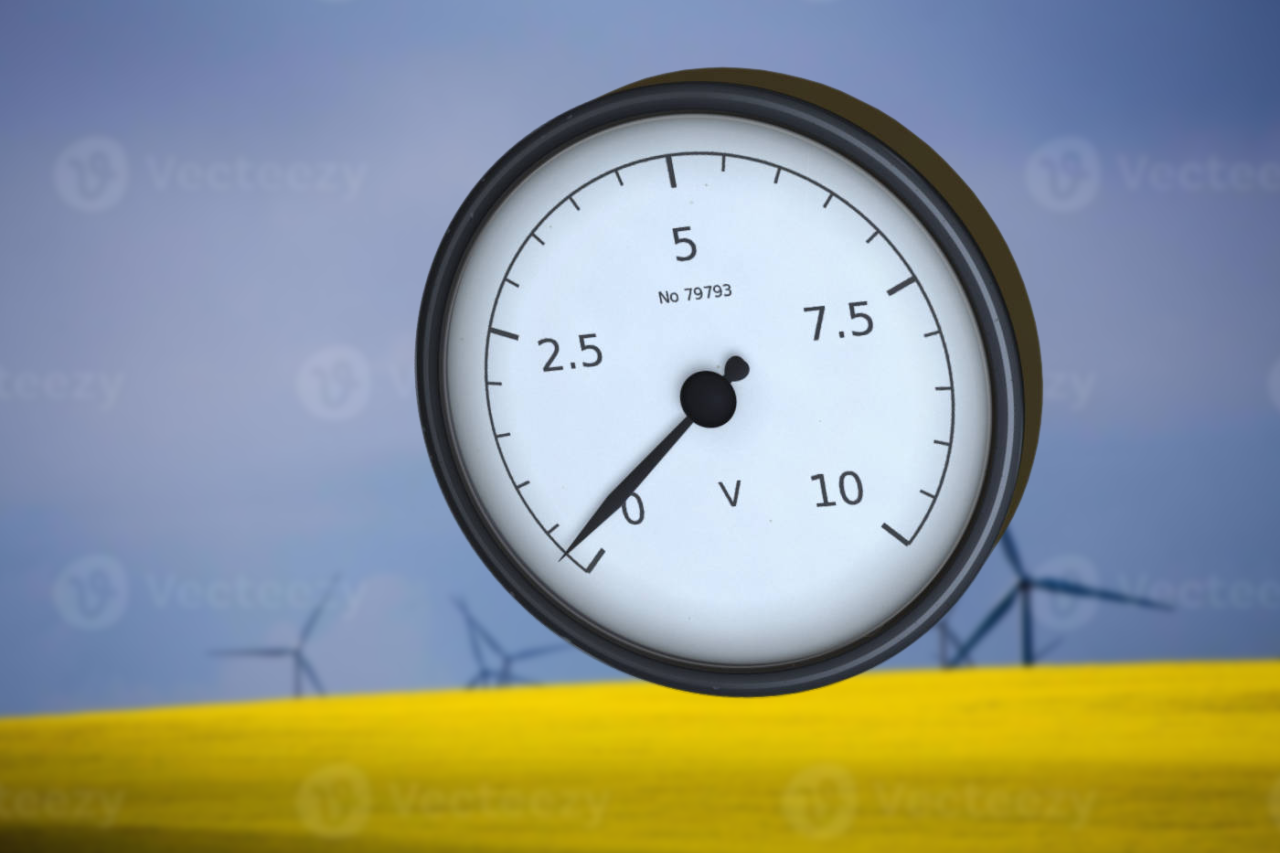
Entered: 0.25; V
